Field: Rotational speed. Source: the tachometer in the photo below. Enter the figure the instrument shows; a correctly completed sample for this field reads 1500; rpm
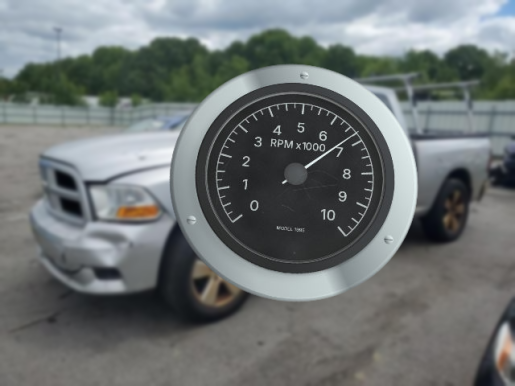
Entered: 6750; rpm
